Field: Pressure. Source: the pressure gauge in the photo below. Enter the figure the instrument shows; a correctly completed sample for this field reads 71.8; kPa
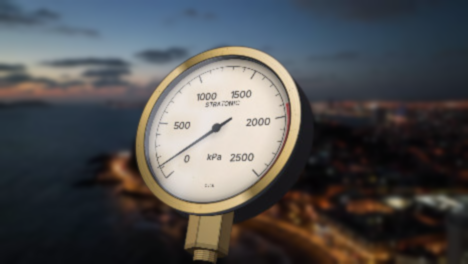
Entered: 100; kPa
